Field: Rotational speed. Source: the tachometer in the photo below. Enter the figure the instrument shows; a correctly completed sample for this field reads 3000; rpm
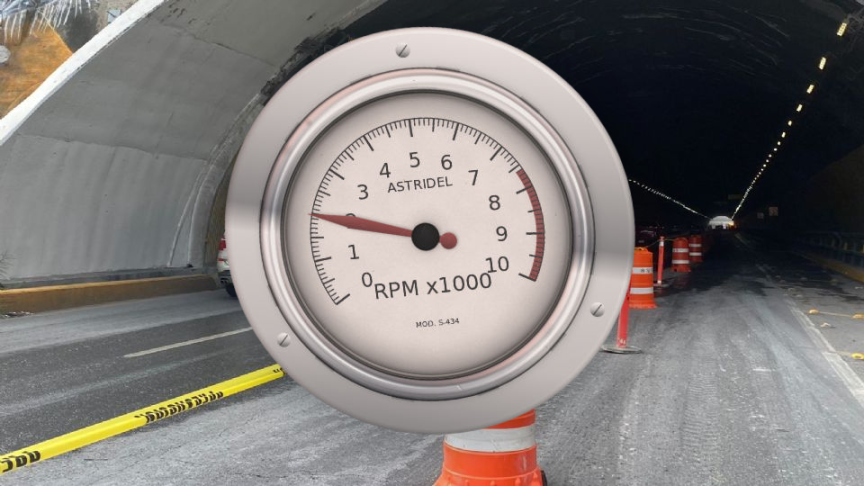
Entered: 2000; rpm
